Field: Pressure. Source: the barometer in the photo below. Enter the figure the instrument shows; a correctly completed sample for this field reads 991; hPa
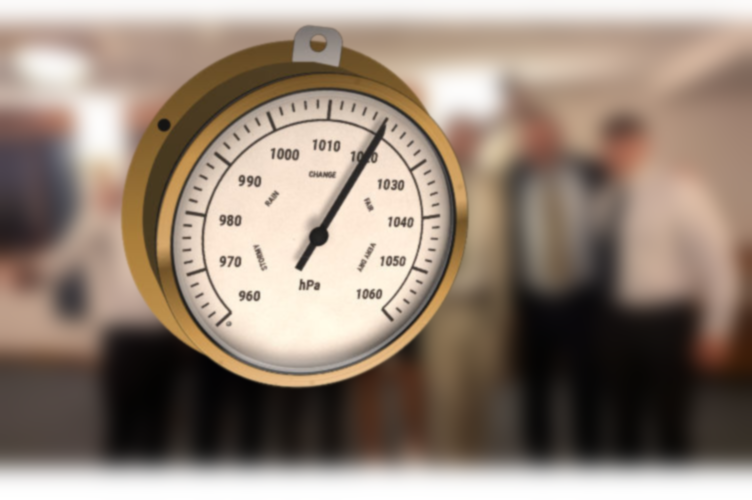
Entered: 1020; hPa
